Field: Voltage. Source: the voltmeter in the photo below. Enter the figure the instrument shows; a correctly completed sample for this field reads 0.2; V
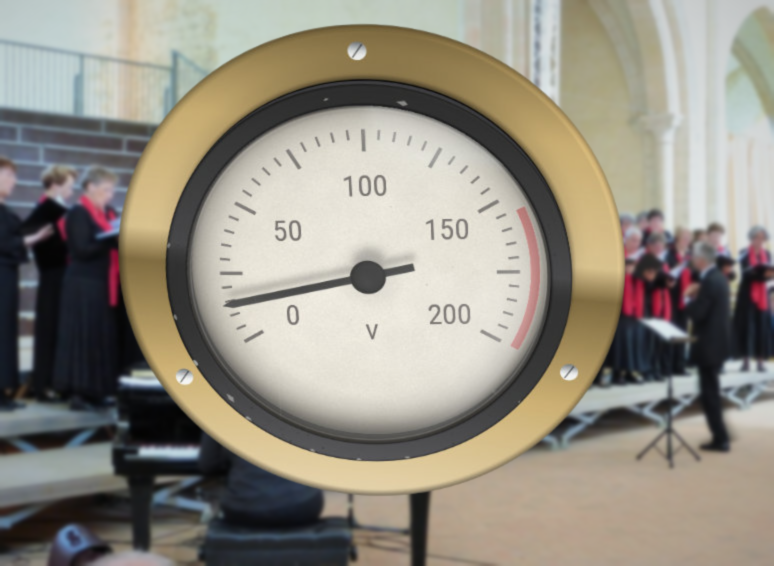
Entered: 15; V
